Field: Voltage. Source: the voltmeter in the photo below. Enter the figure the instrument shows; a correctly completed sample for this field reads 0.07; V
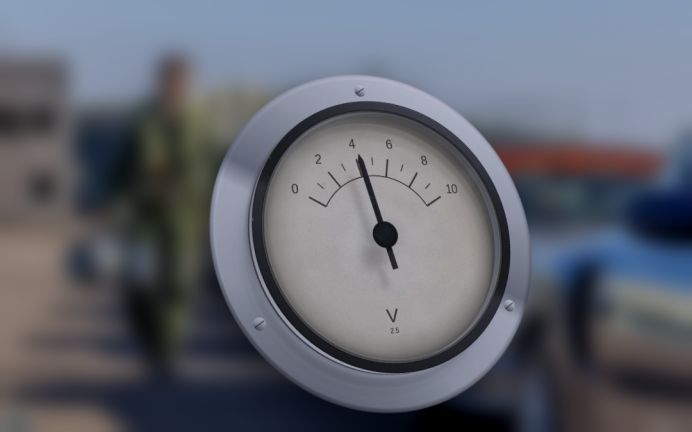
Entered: 4; V
